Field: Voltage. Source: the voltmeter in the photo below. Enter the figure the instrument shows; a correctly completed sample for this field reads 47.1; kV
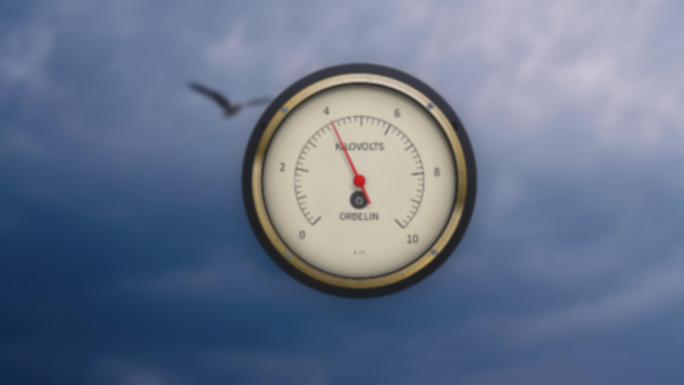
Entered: 4; kV
